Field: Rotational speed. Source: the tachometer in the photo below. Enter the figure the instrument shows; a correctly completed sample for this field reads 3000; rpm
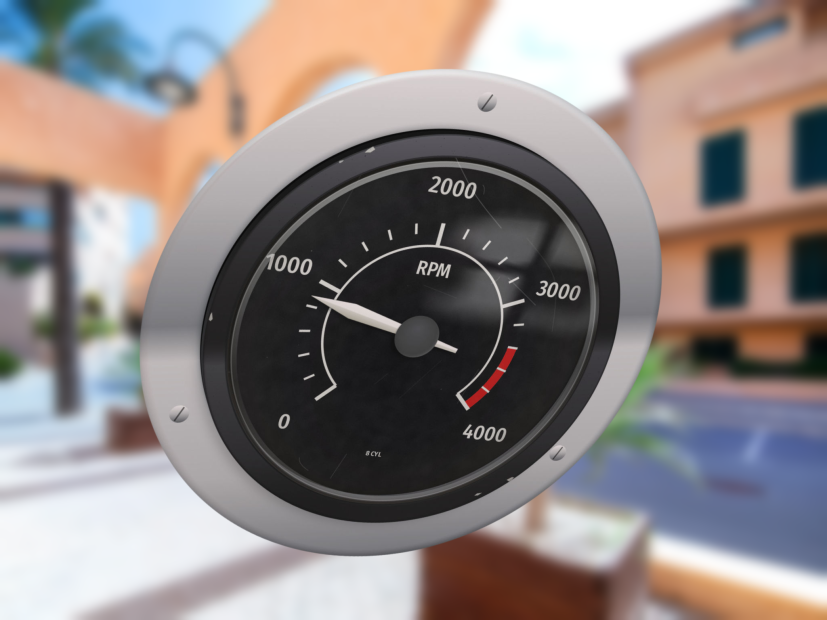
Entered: 900; rpm
